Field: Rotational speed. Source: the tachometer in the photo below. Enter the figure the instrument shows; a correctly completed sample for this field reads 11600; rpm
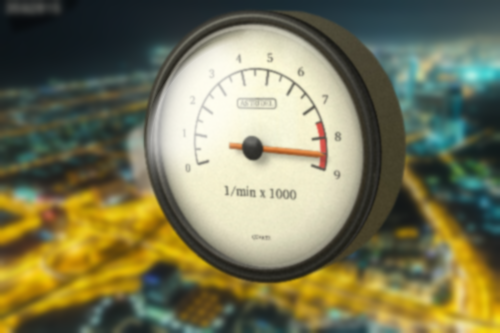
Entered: 8500; rpm
